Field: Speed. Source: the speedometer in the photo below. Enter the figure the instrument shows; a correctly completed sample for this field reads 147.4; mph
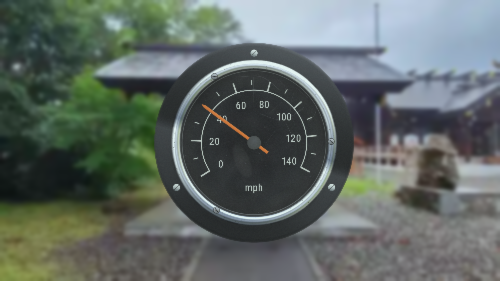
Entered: 40; mph
